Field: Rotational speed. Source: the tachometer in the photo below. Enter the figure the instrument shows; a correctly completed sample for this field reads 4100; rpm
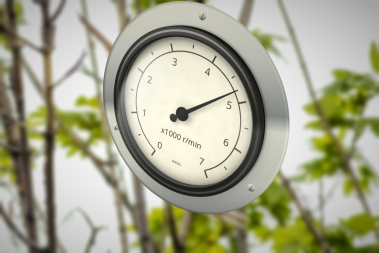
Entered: 4750; rpm
